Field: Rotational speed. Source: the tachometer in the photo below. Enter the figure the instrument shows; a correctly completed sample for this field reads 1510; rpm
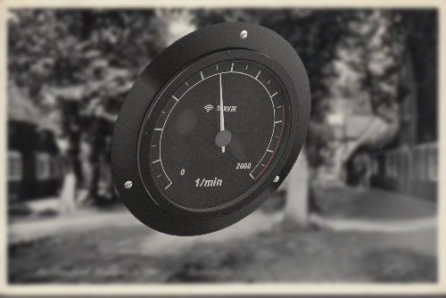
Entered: 900; rpm
